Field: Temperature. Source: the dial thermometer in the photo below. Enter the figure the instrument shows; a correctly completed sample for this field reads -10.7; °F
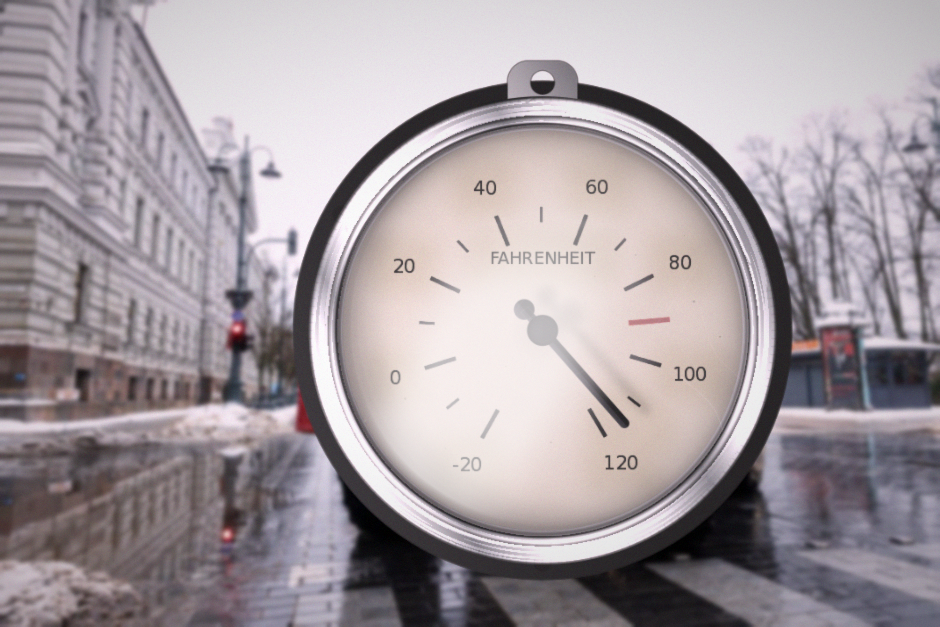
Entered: 115; °F
